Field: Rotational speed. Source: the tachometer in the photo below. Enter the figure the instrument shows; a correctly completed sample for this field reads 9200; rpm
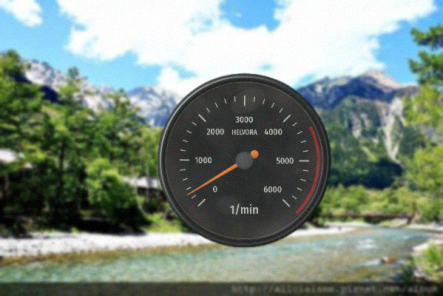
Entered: 300; rpm
